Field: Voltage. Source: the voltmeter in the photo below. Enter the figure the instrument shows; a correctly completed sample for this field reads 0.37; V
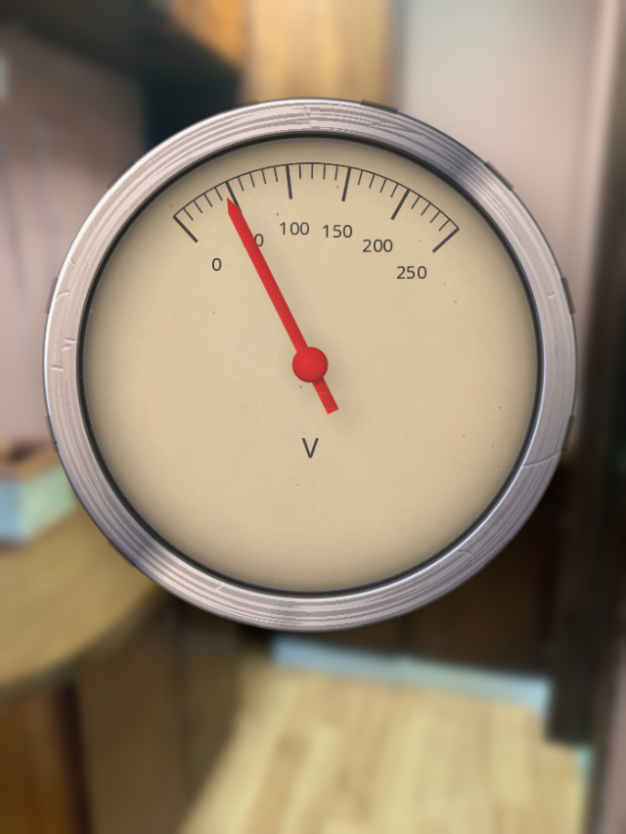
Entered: 45; V
